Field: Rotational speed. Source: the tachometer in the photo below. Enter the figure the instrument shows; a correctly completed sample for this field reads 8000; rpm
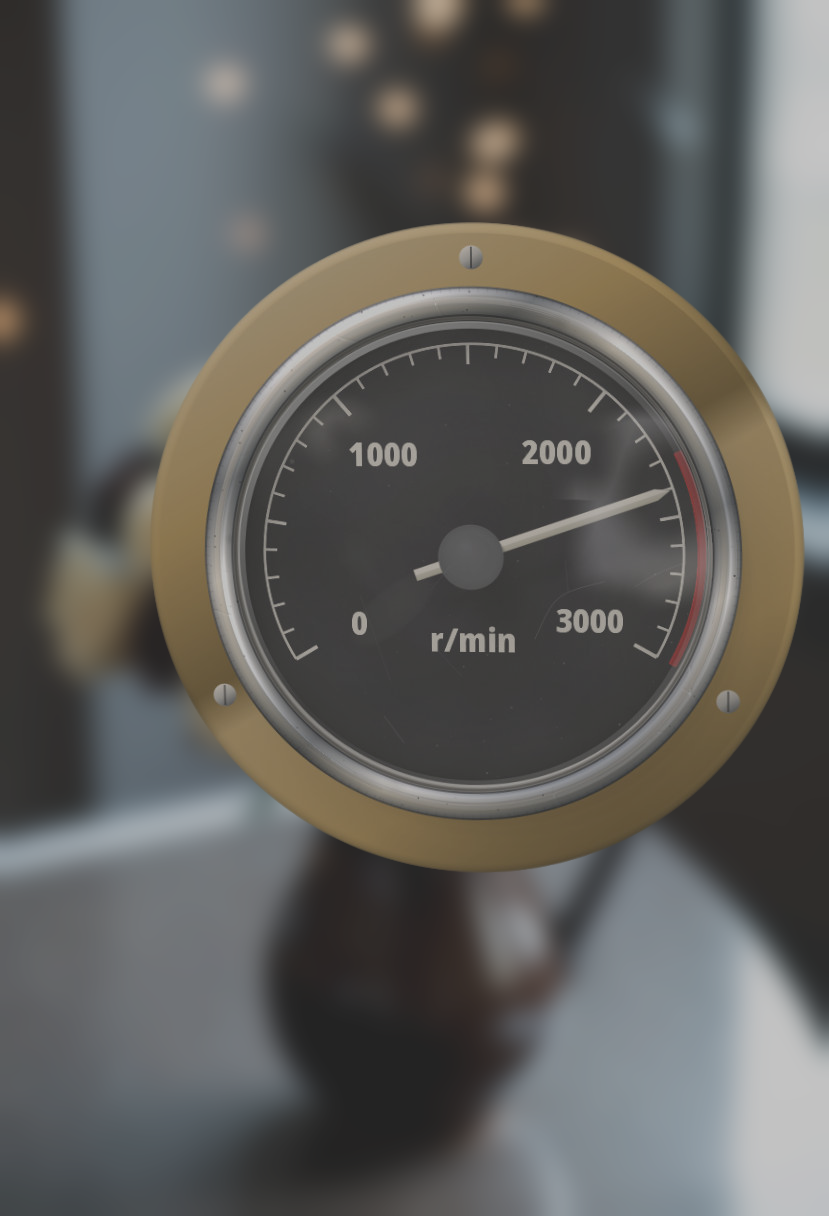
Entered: 2400; rpm
